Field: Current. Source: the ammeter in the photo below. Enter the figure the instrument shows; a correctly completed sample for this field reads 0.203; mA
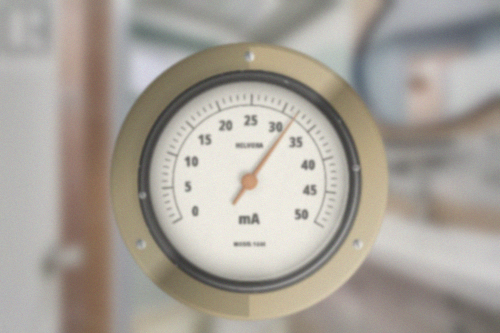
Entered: 32; mA
